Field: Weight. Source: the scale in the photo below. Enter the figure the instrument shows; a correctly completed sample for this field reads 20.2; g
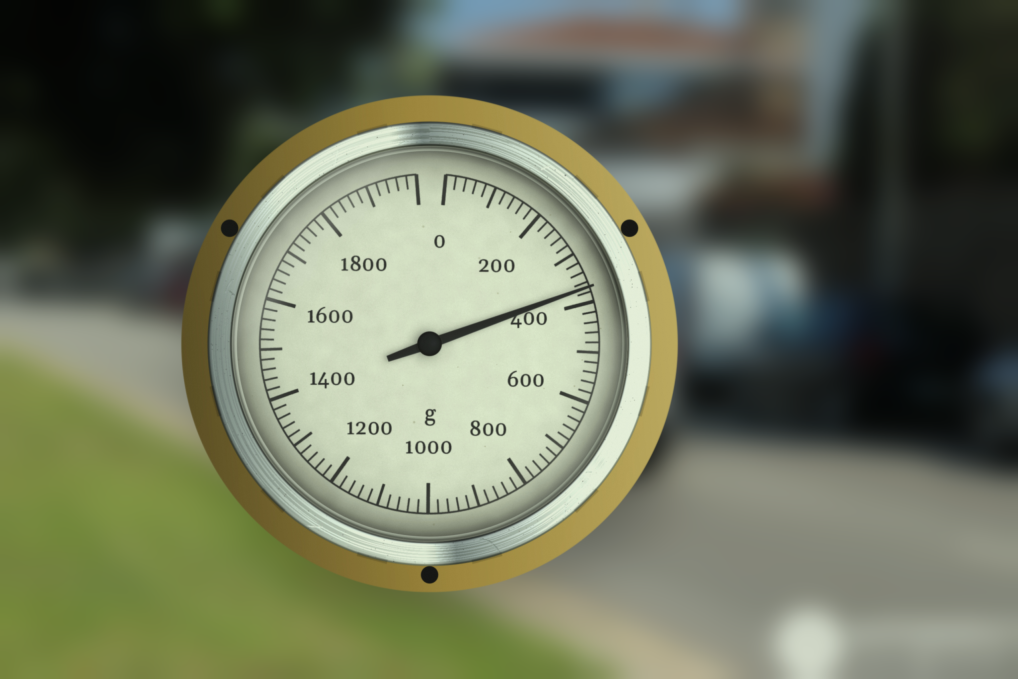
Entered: 370; g
